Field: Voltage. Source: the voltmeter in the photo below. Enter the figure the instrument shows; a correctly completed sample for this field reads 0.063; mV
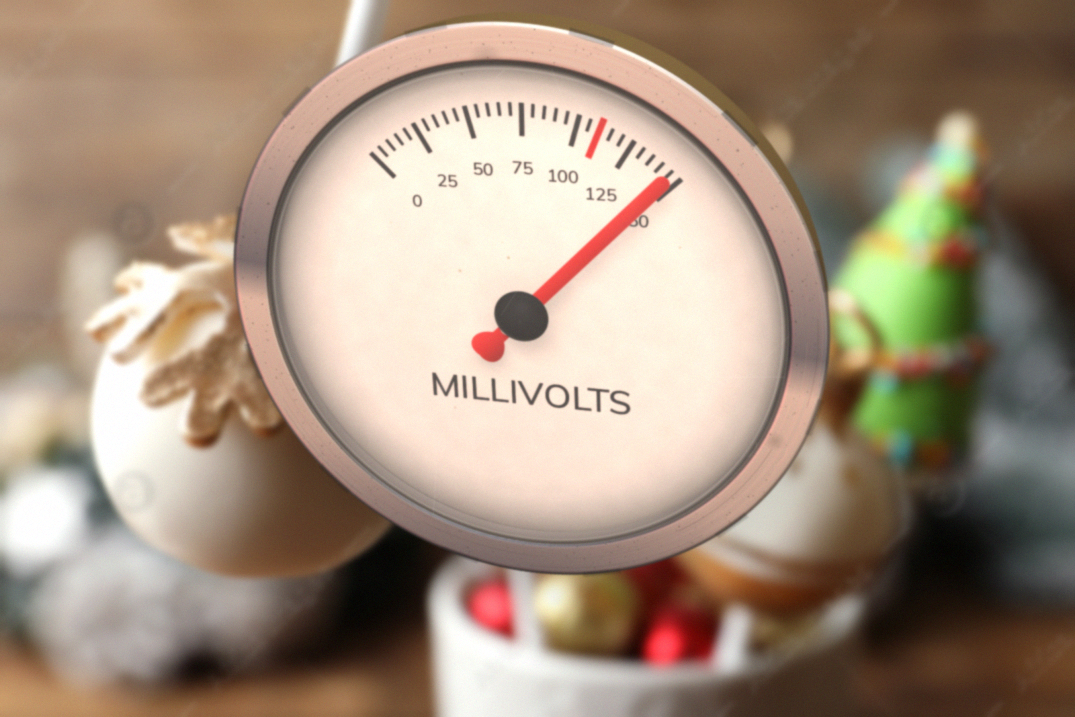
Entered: 145; mV
